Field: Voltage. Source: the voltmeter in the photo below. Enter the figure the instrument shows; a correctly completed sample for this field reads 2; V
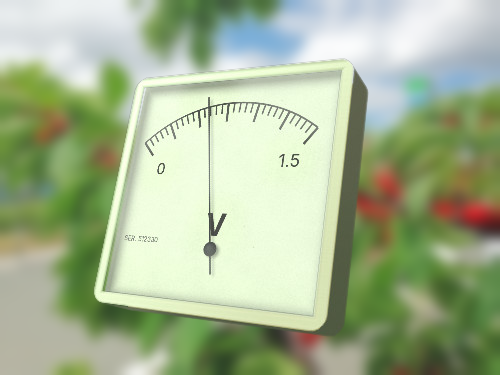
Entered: 0.6; V
